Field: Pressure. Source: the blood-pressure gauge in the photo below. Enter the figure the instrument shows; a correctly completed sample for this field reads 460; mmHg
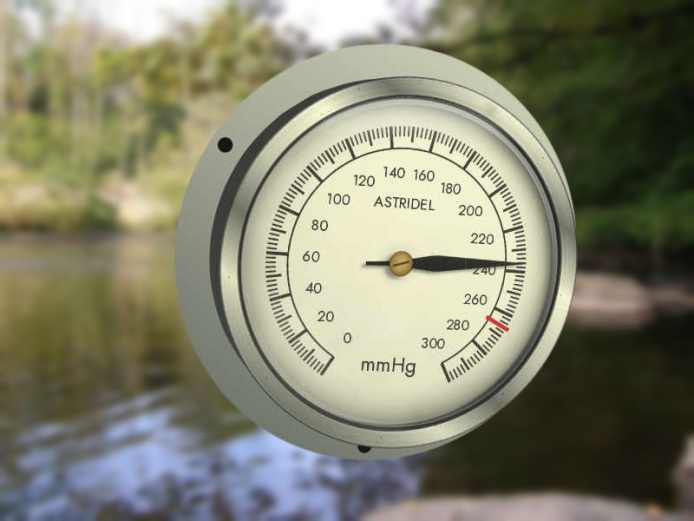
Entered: 236; mmHg
